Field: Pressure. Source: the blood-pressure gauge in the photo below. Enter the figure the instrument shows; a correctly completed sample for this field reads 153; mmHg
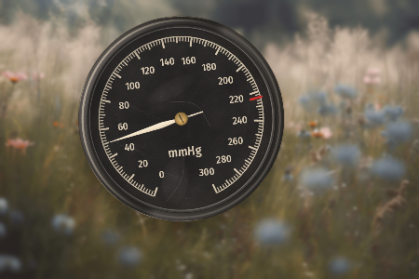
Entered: 50; mmHg
